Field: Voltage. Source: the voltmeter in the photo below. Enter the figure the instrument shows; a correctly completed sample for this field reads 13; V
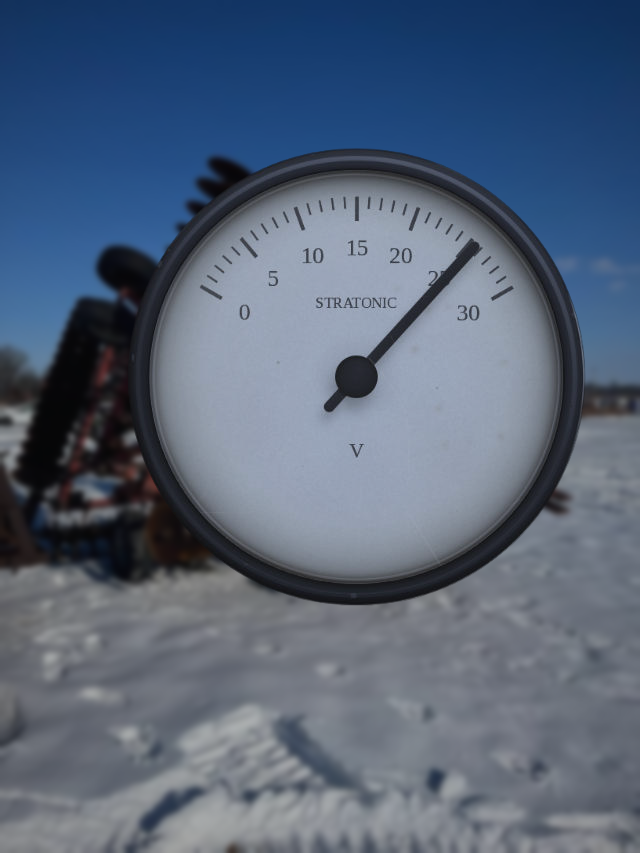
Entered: 25.5; V
